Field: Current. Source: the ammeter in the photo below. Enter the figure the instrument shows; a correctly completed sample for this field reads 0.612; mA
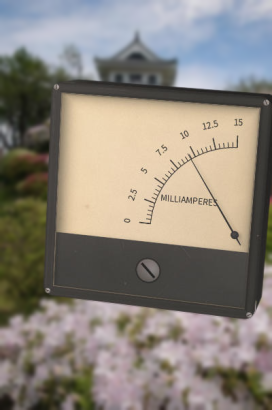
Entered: 9.5; mA
